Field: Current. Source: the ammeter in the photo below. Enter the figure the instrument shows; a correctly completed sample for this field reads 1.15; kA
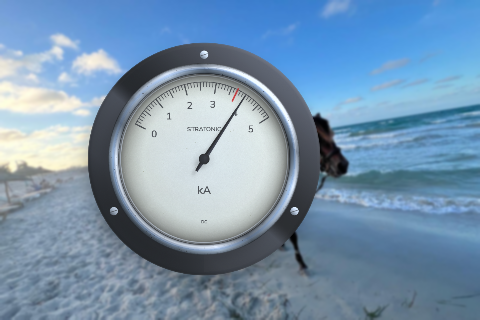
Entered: 4; kA
